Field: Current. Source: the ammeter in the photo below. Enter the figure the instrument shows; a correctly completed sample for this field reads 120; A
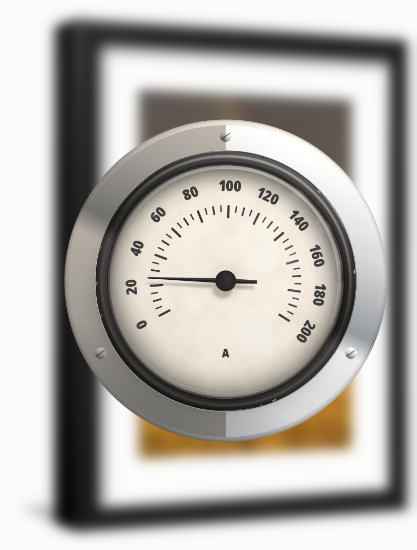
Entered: 25; A
